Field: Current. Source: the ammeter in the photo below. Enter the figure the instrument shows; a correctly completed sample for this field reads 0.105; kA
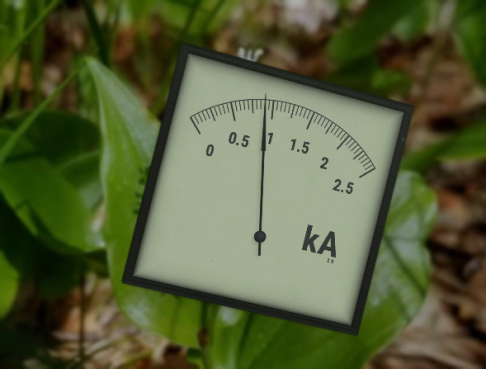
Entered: 0.9; kA
